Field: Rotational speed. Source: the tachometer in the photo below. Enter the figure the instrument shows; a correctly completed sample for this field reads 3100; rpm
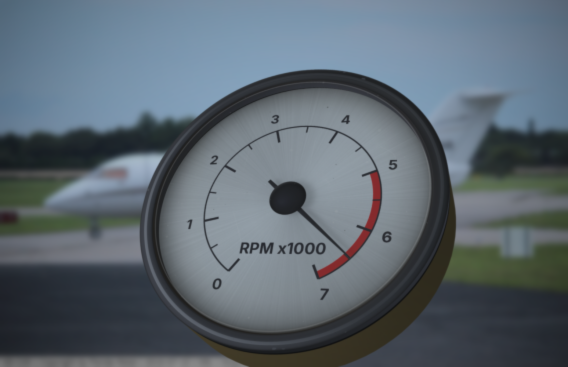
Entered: 6500; rpm
